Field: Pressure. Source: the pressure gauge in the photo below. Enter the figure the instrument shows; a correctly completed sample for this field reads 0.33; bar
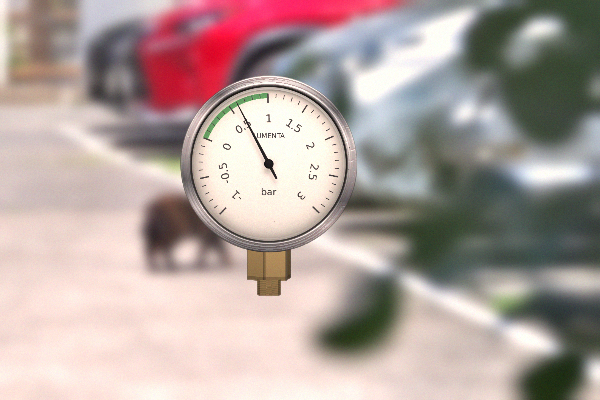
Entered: 0.6; bar
